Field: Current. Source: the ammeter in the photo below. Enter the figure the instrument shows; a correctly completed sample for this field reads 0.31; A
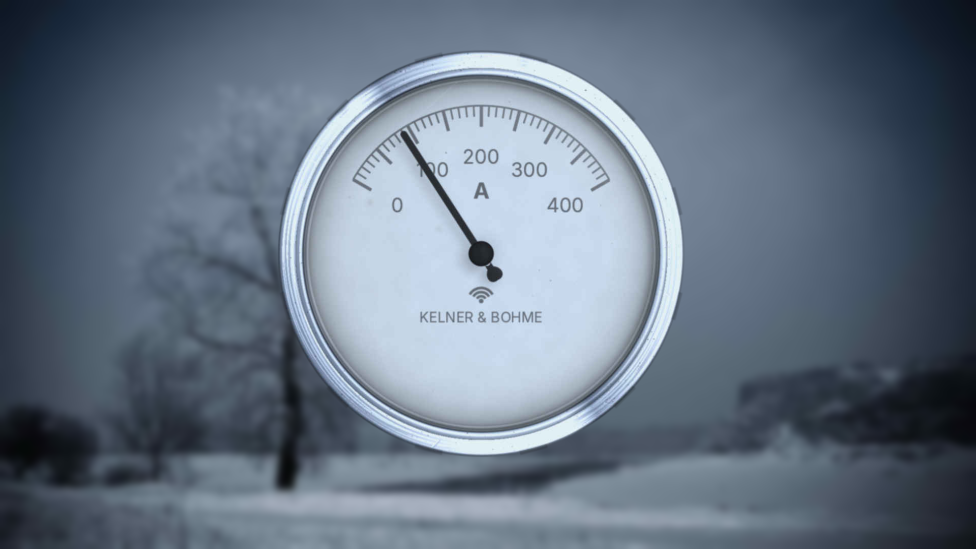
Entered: 90; A
